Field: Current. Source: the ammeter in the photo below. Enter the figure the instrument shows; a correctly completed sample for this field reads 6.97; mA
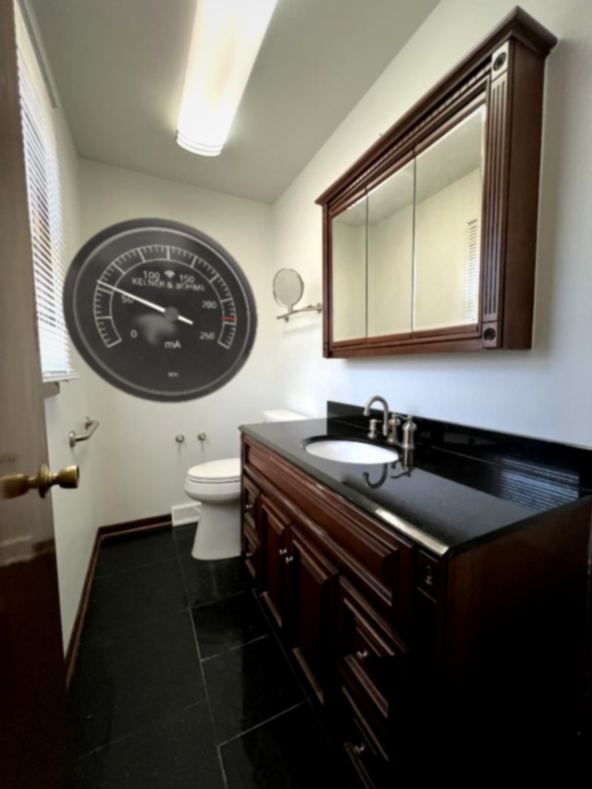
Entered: 55; mA
